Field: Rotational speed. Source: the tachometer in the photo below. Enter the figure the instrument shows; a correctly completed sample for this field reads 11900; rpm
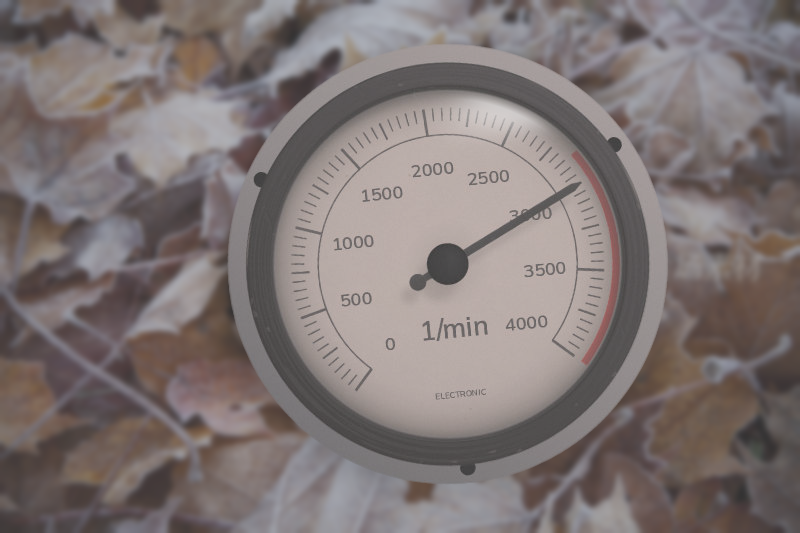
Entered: 3000; rpm
